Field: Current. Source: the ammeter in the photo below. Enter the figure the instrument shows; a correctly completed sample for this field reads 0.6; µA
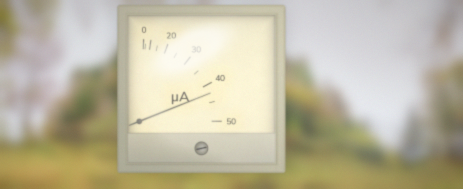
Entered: 42.5; µA
